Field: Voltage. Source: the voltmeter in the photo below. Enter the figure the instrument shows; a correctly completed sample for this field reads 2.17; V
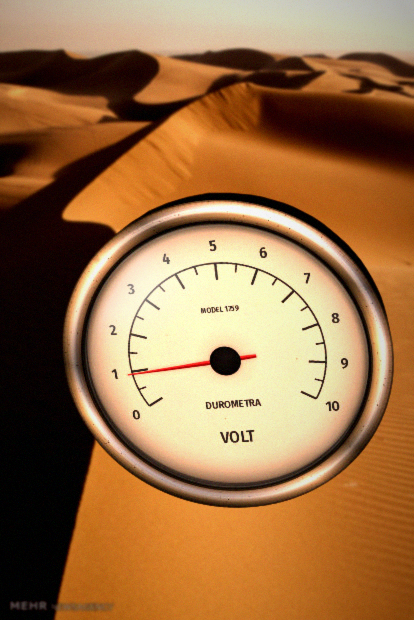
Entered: 1; V
